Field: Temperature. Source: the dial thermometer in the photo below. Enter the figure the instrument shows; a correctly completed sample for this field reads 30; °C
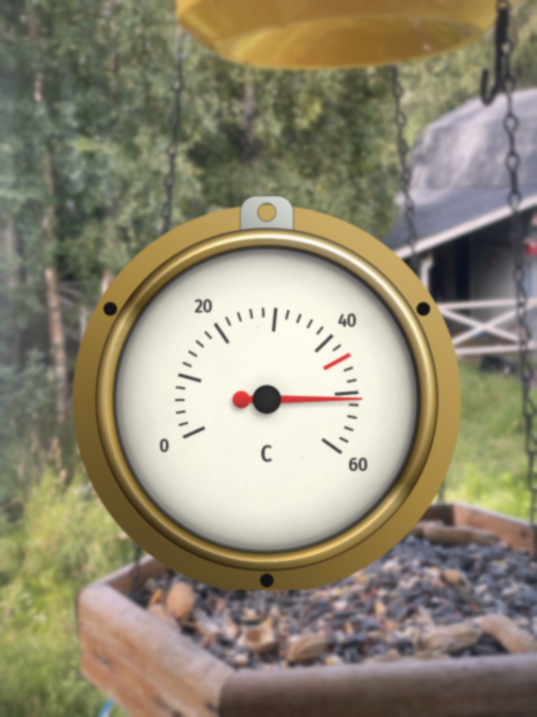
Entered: 51; °C
